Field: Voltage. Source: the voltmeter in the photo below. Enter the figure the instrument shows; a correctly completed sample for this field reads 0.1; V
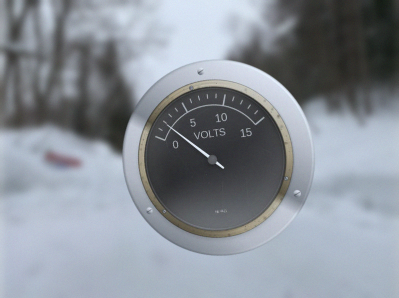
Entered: 2; V
